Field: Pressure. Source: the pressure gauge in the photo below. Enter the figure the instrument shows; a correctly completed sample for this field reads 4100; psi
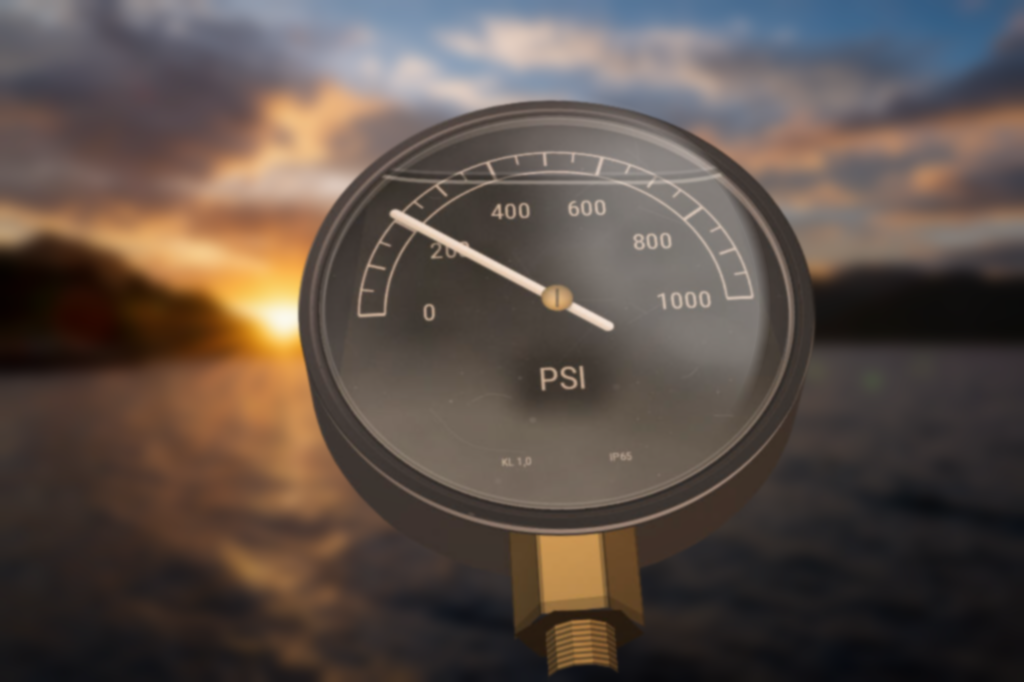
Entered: 200; psi
